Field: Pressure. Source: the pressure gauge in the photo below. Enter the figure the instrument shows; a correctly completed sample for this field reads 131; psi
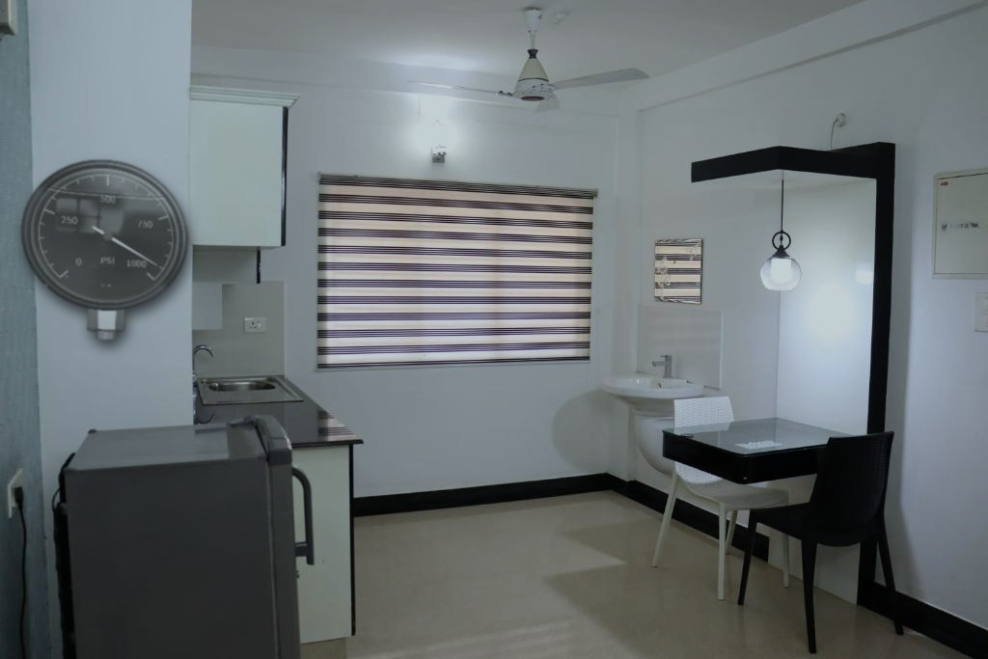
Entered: 950; psi
